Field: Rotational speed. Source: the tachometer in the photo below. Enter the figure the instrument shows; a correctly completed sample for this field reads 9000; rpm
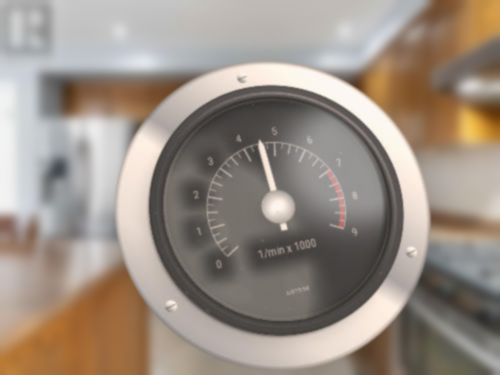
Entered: 4500; rpm
